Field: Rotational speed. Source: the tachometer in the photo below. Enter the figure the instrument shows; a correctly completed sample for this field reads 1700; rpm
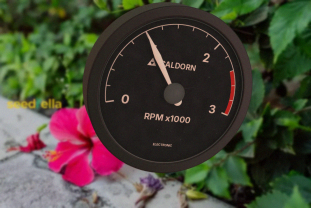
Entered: 1000; rpm
